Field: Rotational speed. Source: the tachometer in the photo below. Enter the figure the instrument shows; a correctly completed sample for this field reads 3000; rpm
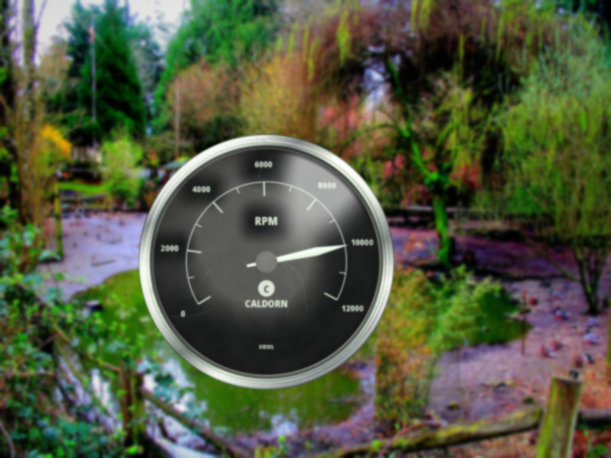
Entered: 10000; rpm
